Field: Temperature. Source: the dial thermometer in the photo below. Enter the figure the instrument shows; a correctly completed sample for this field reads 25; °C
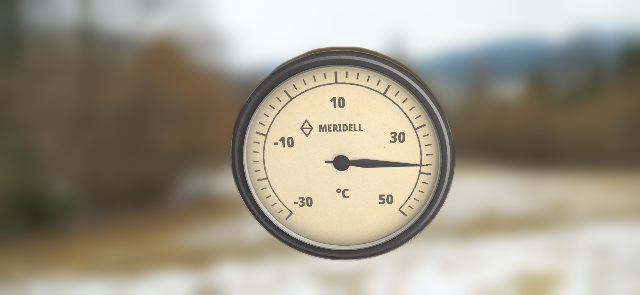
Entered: 38; °C
